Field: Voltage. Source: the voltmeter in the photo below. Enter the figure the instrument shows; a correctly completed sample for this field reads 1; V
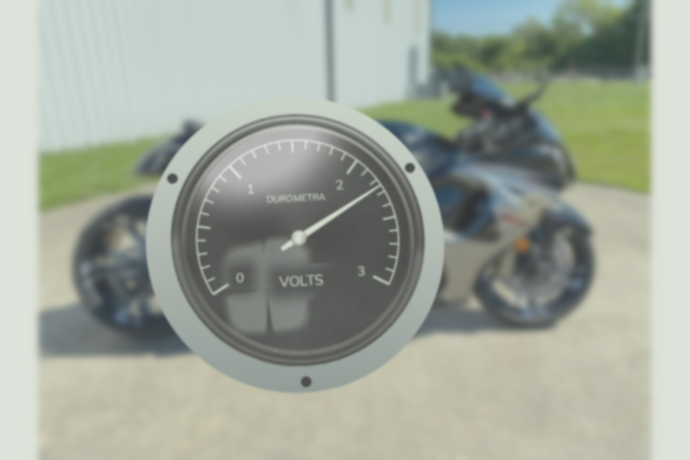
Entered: 2.25; V
